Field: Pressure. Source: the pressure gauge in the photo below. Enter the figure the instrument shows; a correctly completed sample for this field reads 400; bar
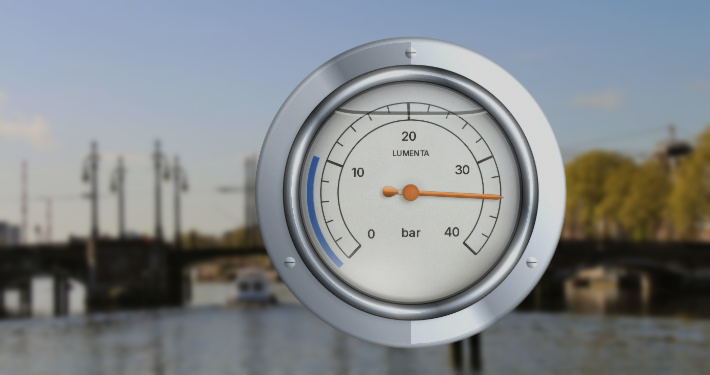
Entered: 34; bar
